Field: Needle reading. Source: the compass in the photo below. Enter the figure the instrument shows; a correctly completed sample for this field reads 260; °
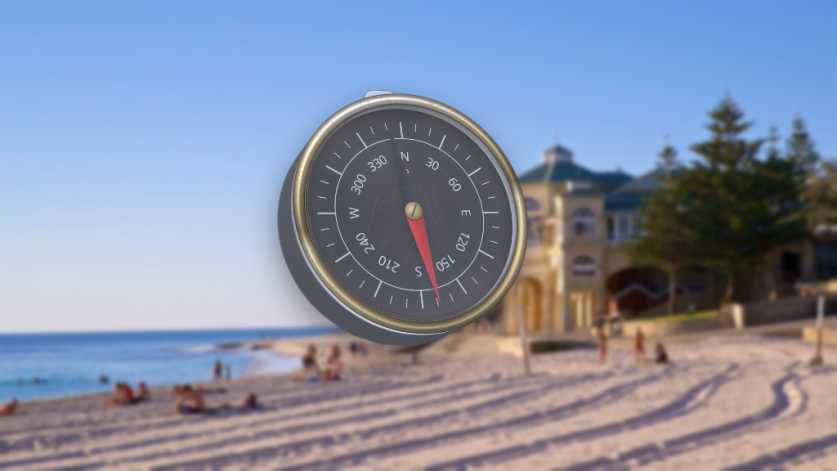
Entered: 170; °
